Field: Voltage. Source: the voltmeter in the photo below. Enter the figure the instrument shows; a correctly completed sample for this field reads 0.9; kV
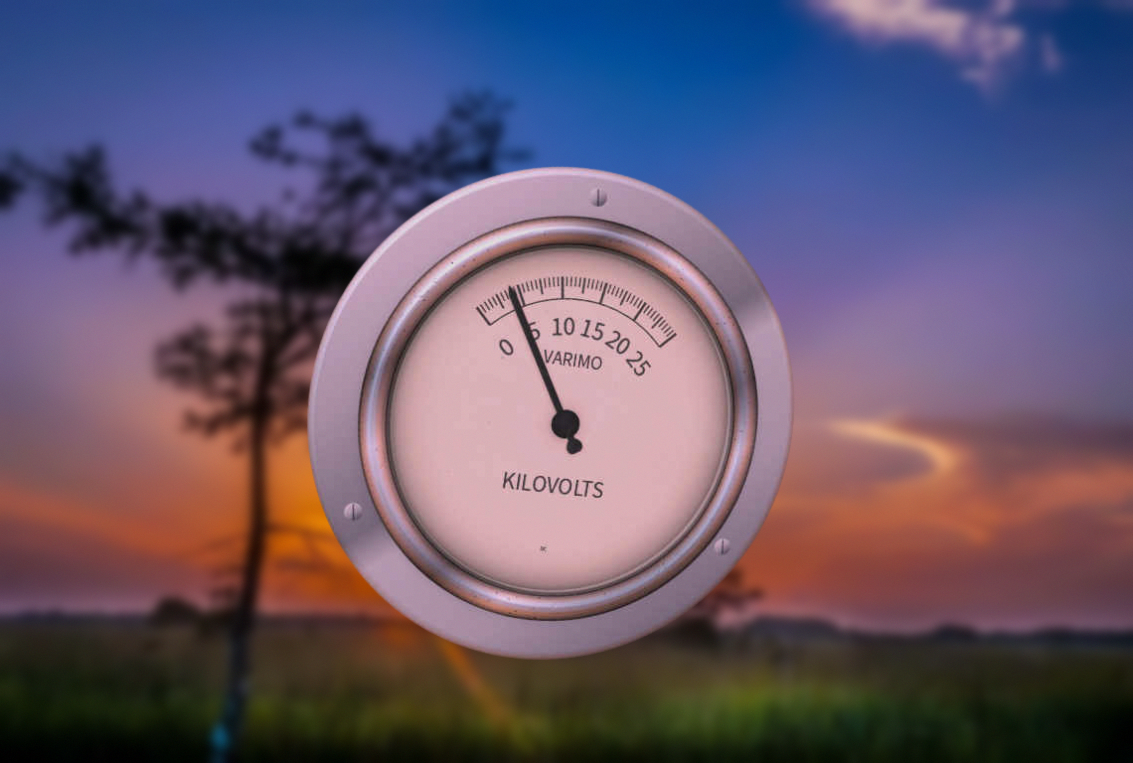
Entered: 4; kV
